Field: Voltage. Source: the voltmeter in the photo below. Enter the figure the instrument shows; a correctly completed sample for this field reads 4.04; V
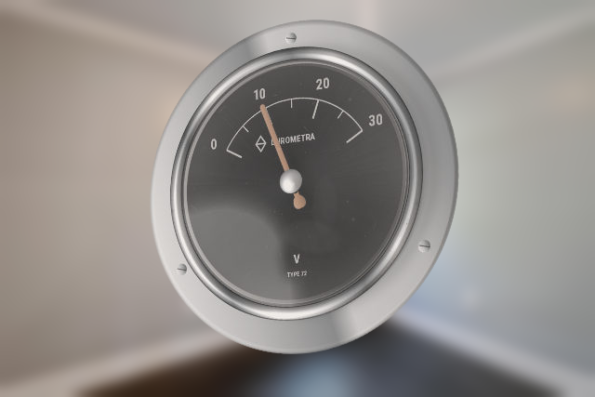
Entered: 10; V
